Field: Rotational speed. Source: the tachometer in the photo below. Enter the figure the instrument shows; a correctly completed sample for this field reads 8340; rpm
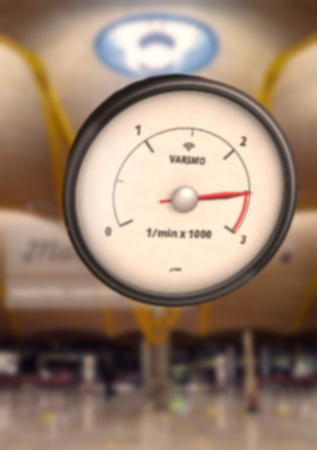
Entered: 2500; rpm
